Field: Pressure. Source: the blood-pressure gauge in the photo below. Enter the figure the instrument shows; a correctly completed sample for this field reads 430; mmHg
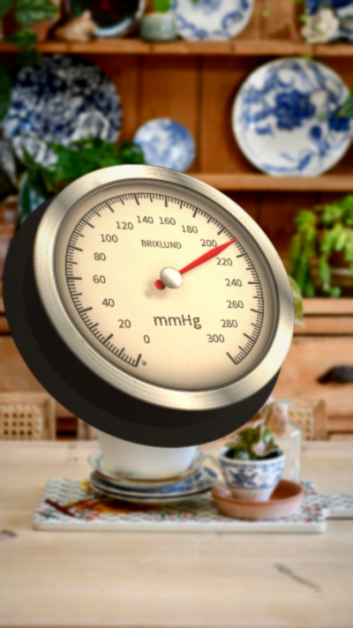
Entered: 210; mmHg
